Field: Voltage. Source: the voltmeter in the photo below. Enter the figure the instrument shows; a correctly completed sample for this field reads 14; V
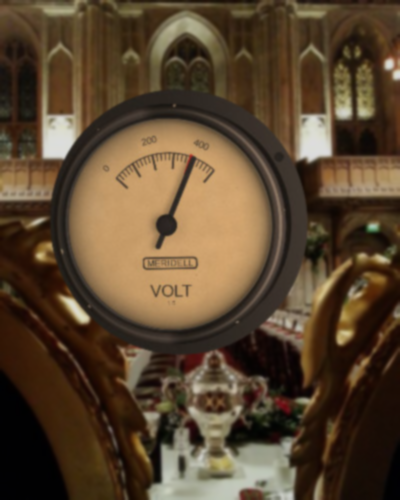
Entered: 400; V
